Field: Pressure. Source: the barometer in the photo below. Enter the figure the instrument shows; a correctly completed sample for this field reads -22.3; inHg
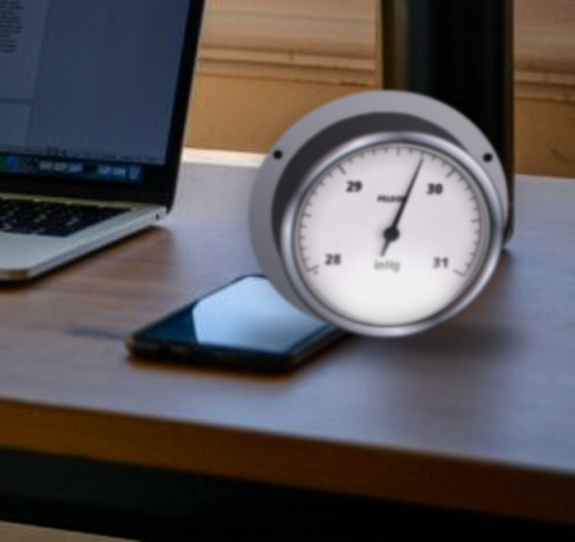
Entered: 29.7; inHg
